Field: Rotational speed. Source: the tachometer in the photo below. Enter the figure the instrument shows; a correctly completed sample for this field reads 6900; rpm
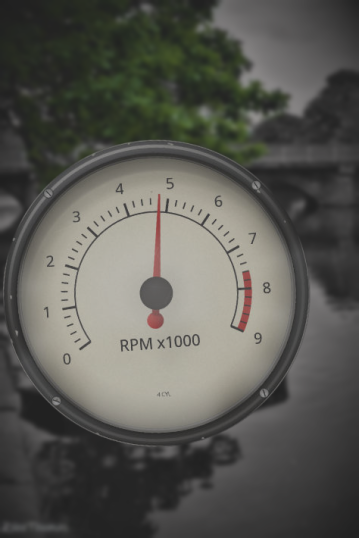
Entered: 4800; rpm
